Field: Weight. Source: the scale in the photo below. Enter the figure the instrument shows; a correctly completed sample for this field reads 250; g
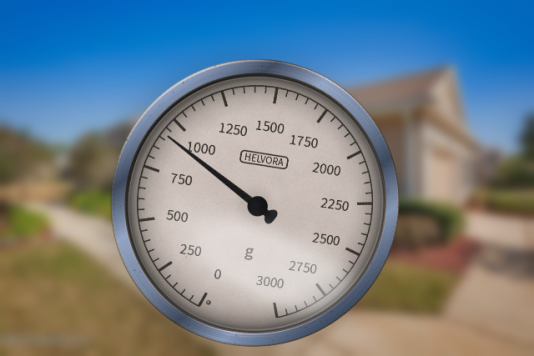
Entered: 925; g
